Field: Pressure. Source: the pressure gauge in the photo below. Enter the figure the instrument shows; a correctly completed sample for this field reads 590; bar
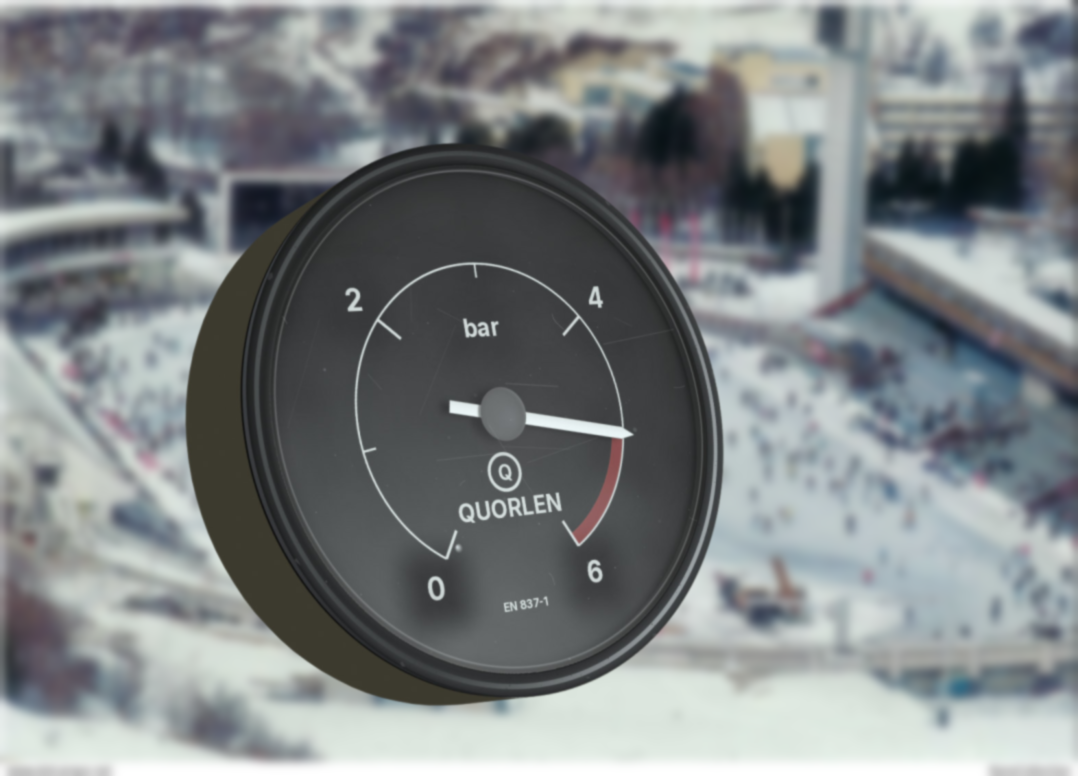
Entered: 5; bar
